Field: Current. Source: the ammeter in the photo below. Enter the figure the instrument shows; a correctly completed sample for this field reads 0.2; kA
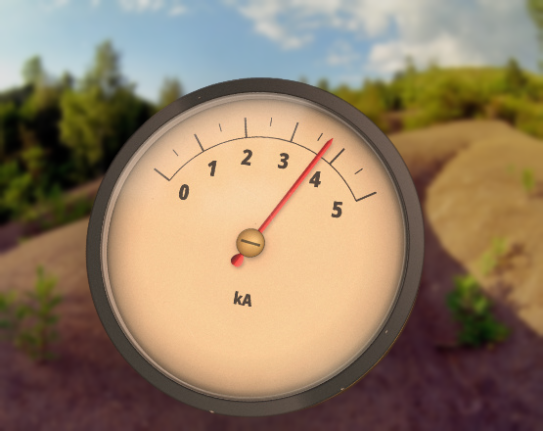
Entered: 3.75; kA
